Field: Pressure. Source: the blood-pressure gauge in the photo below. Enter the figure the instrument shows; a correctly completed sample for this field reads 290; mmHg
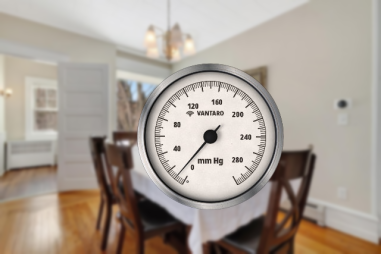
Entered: 10; mmHg
